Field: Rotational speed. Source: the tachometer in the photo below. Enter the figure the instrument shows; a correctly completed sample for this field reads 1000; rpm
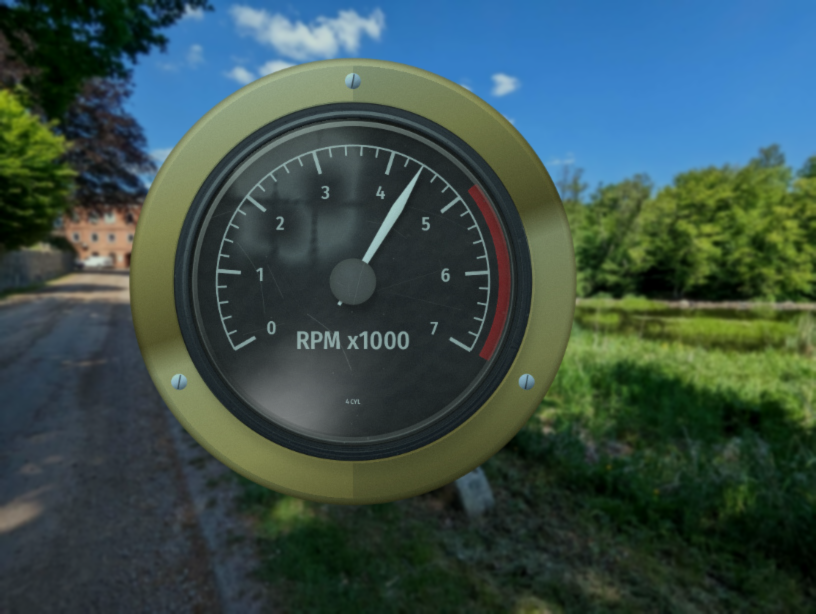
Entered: 4400; rpm
